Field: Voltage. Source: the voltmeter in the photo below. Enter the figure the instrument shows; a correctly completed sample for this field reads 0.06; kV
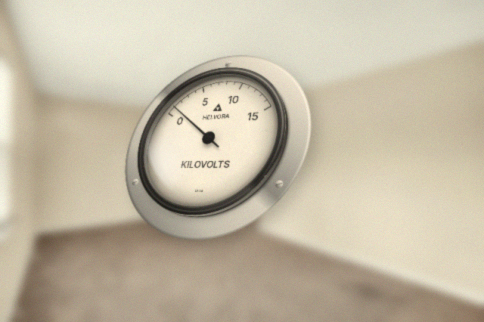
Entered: 1; kV
